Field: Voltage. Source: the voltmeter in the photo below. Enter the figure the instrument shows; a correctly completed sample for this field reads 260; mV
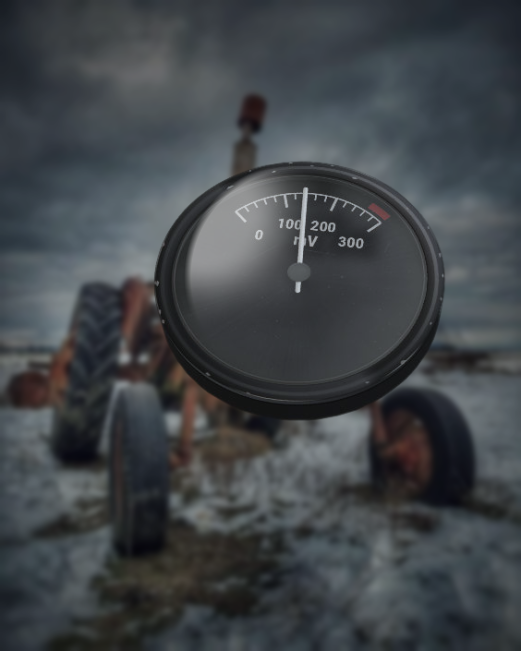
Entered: 140; mV
